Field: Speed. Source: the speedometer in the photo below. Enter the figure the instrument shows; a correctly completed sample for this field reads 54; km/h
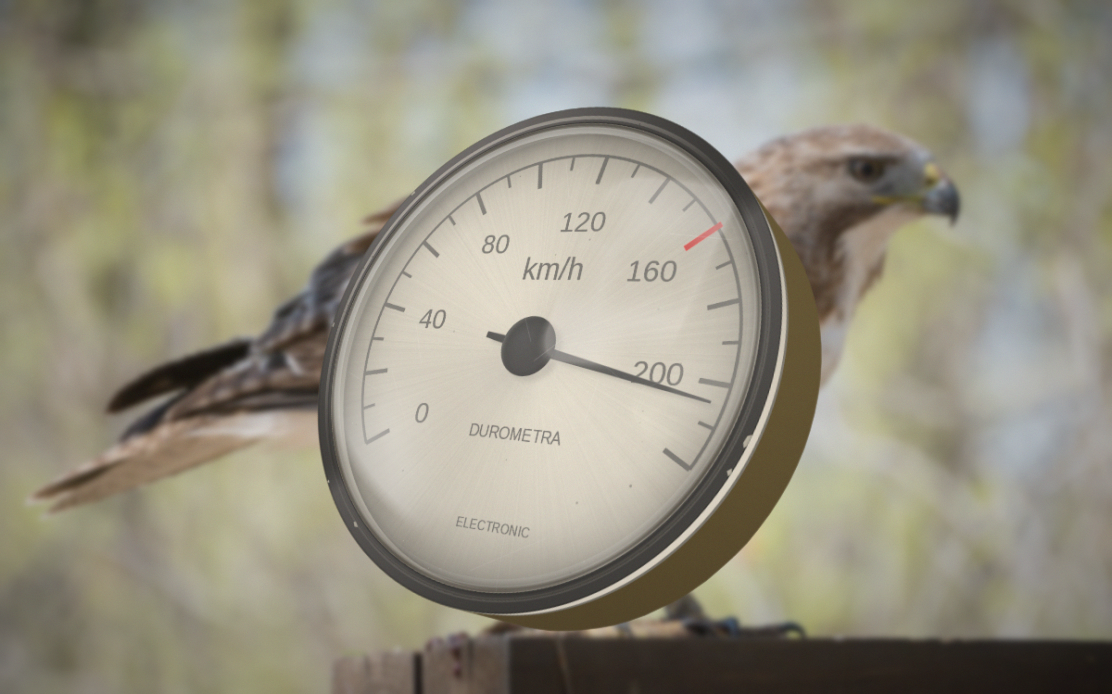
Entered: 205; km/h
